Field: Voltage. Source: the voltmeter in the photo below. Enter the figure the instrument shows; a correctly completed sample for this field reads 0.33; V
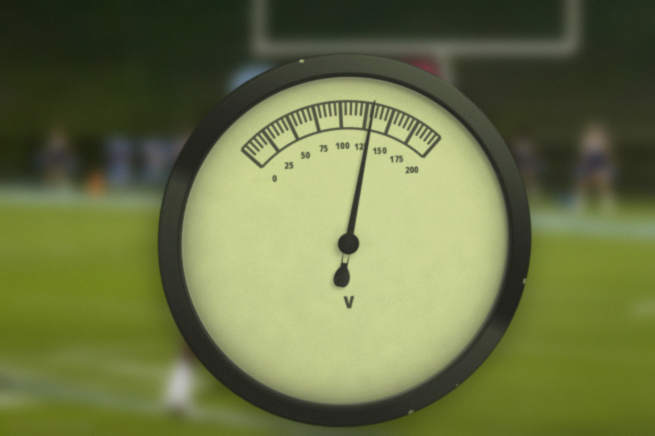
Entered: 130; V
